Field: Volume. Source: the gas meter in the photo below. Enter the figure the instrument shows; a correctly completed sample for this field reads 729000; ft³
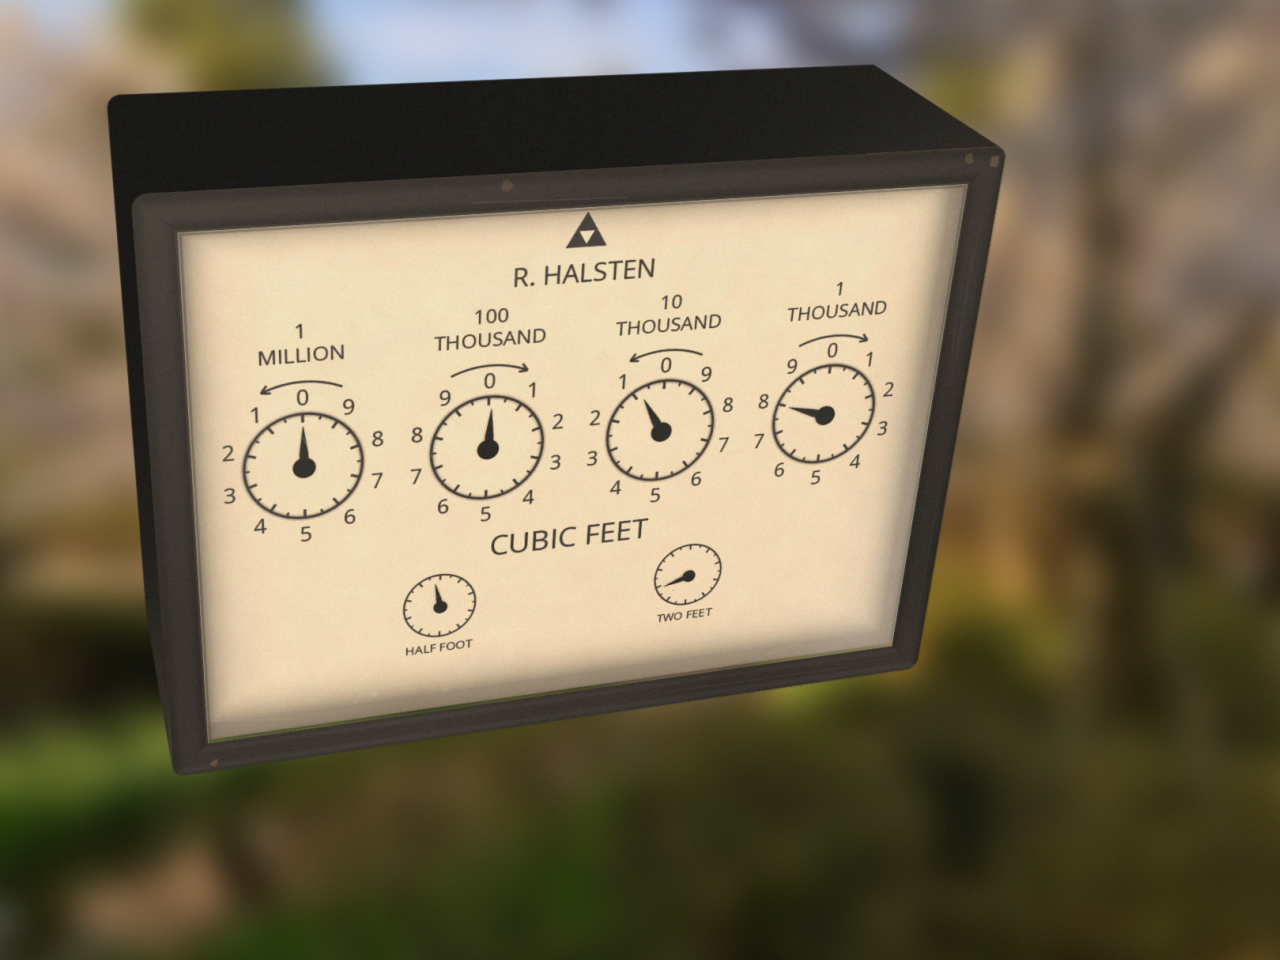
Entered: 800; ft³
